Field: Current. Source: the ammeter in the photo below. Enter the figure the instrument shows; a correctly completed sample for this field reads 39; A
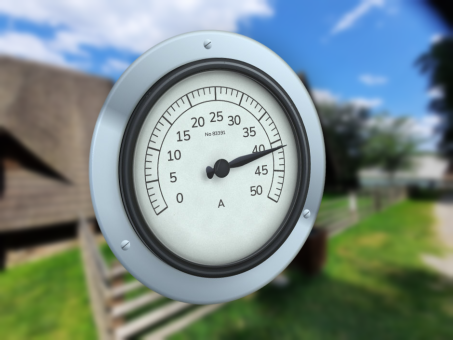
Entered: 41; A
